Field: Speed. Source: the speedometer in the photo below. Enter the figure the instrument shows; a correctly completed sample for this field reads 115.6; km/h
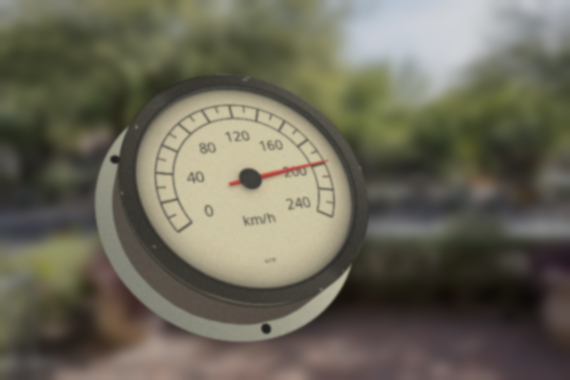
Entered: 200; km/h
